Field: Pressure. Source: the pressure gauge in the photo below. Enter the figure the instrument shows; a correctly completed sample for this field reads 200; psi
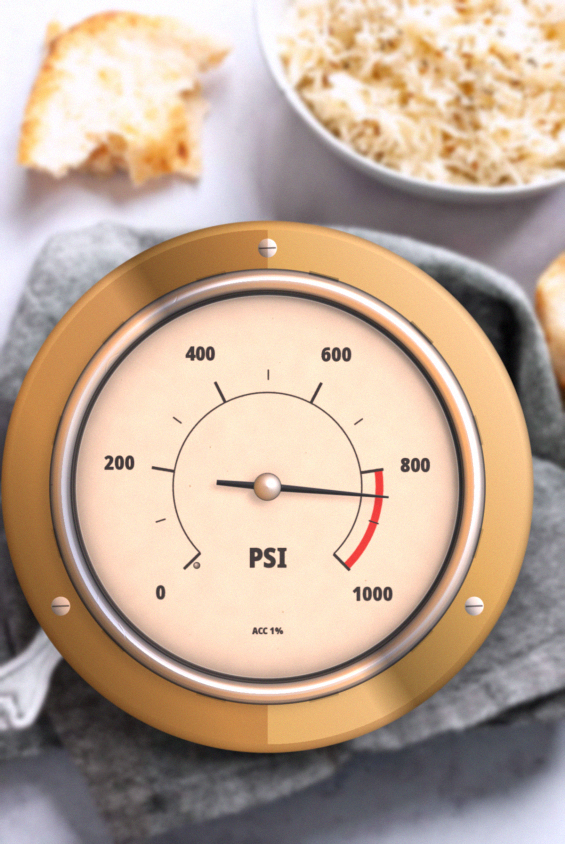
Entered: 850; psi
